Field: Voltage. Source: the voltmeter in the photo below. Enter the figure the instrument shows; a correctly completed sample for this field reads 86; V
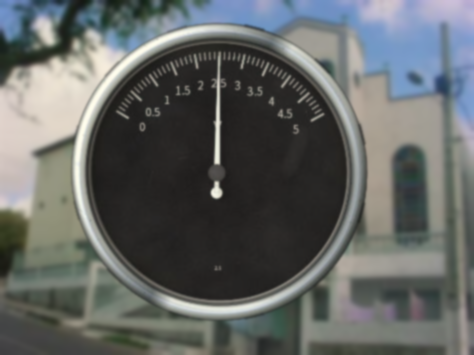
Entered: 2.5; V
